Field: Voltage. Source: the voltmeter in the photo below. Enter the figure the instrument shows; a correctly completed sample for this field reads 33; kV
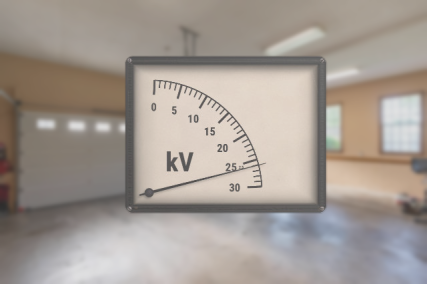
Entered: 26; kV
